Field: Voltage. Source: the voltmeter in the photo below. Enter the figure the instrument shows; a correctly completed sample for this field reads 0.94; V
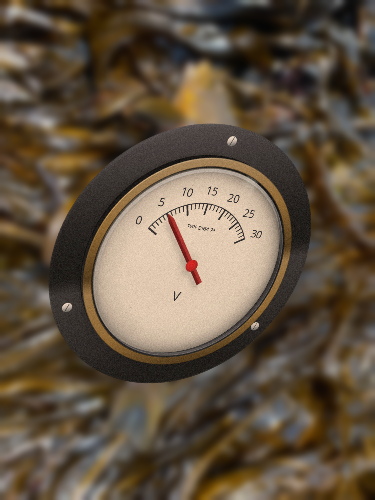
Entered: 5; V
